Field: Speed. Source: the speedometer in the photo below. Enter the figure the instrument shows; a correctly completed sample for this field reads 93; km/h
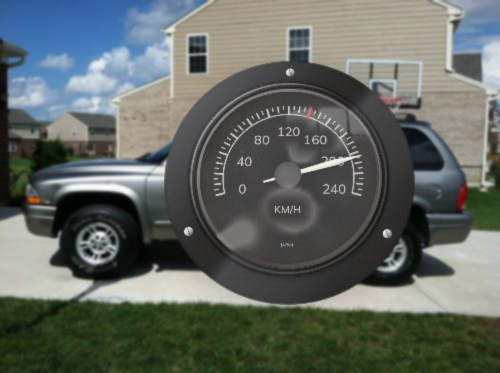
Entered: 205; km/h
